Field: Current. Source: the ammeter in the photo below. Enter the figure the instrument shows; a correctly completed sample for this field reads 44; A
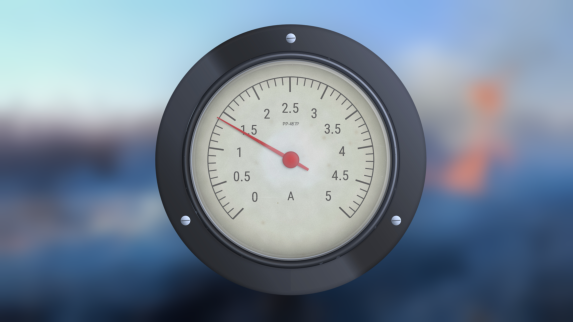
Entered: 1.4; A
